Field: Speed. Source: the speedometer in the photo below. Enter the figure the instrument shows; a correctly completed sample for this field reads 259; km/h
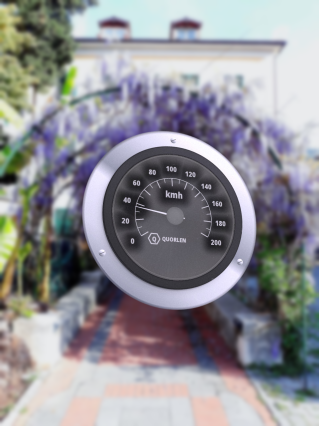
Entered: 35; km/h
